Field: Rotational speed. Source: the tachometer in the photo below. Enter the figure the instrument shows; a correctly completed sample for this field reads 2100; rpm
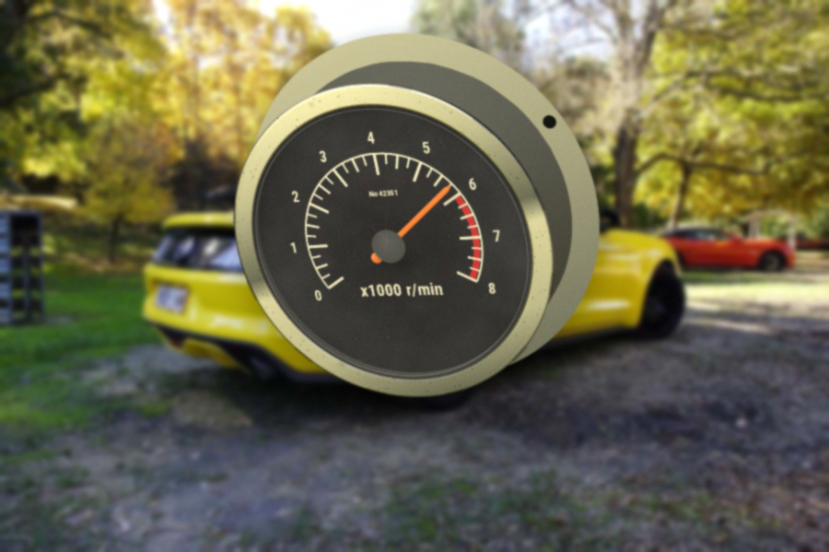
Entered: 5750; rpm
